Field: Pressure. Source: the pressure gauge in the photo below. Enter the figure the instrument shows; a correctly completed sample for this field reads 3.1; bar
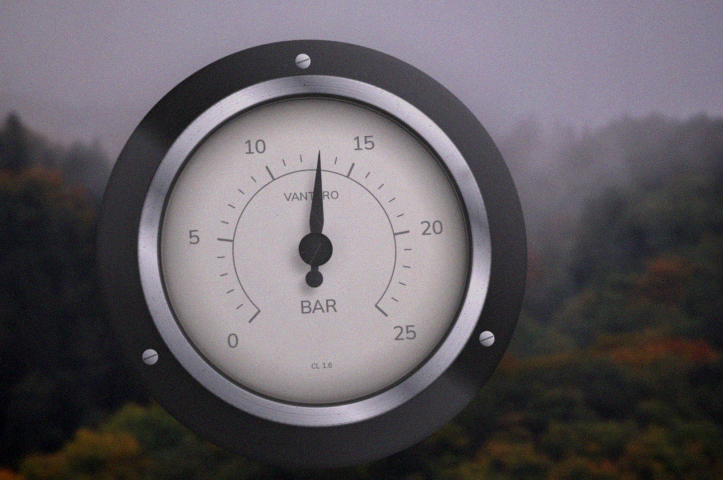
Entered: 13; bar
